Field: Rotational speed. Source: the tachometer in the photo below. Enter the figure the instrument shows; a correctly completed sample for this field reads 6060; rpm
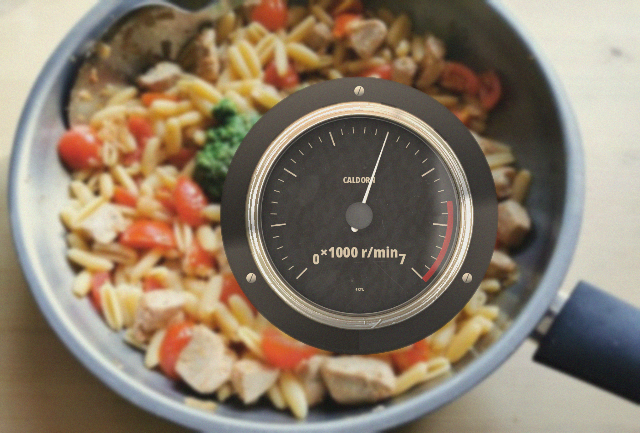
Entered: 4000; rpm
